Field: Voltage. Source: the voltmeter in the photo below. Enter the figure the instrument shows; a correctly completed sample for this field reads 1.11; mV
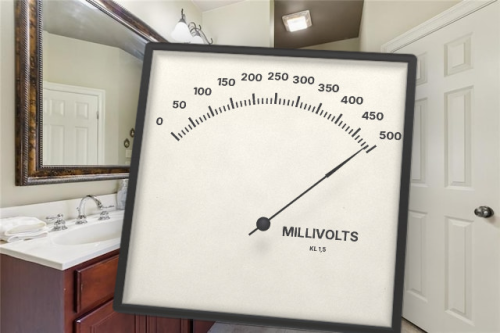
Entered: 490; mV
